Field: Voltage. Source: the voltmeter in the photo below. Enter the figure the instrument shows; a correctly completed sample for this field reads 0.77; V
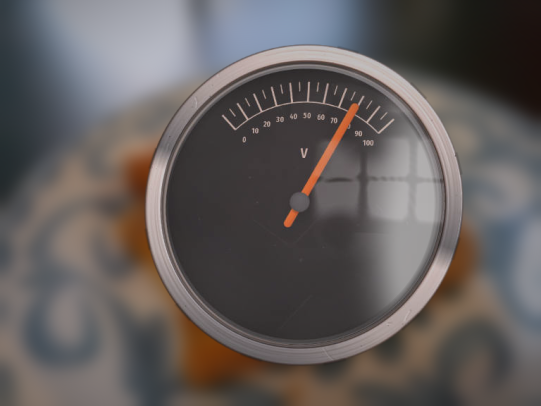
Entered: 80; V
